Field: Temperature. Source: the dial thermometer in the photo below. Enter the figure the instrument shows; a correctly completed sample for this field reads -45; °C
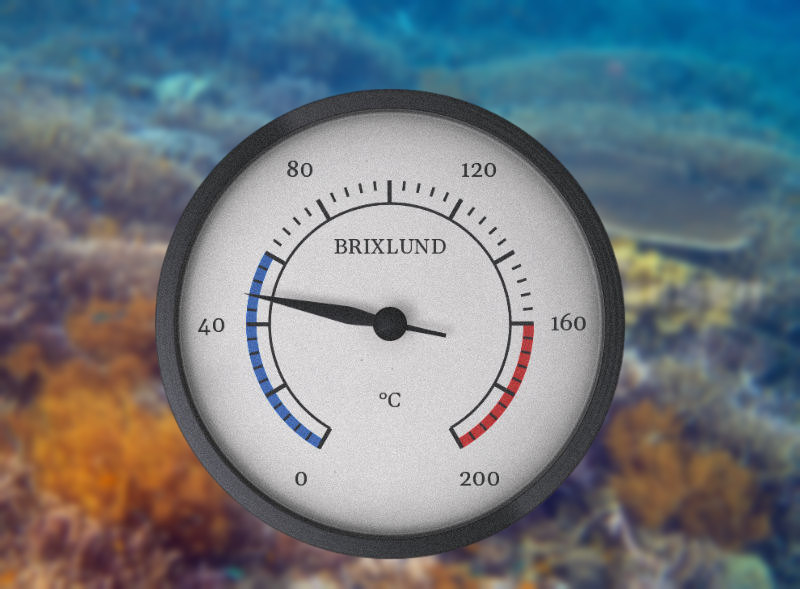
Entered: 48; °C
